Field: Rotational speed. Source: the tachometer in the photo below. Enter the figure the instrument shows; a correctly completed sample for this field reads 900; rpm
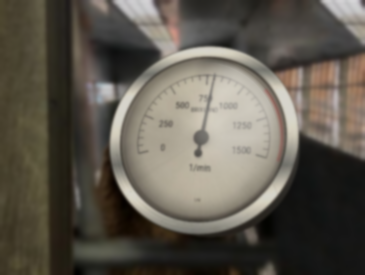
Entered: 800; rpm
